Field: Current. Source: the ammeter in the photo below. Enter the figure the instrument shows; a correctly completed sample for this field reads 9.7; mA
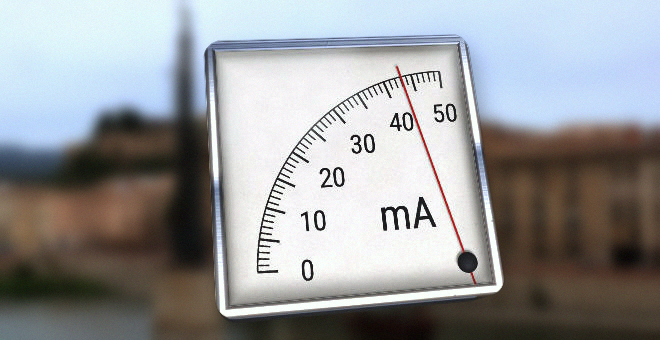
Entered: 43; mA
